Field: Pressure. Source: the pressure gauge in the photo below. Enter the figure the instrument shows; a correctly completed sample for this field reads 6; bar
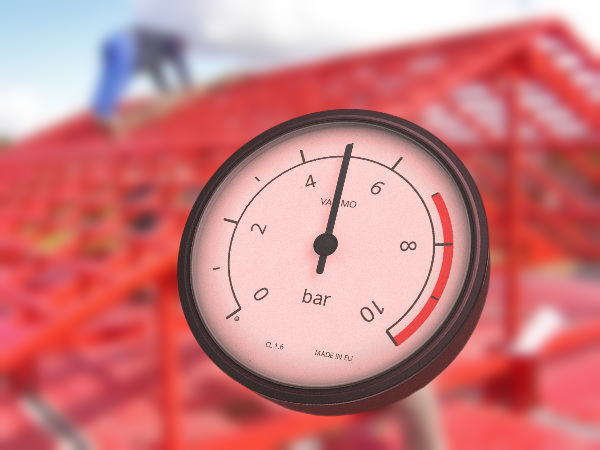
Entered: 5; bar
